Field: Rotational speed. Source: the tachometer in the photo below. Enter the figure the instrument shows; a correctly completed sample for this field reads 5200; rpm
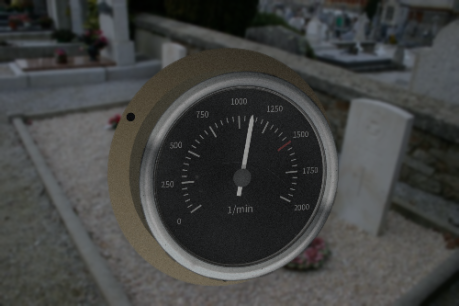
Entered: 1100; rpm
